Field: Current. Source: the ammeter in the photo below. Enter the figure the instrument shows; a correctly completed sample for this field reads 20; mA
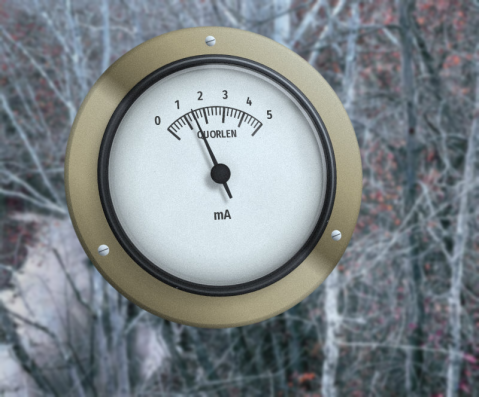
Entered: 1.4; mA
